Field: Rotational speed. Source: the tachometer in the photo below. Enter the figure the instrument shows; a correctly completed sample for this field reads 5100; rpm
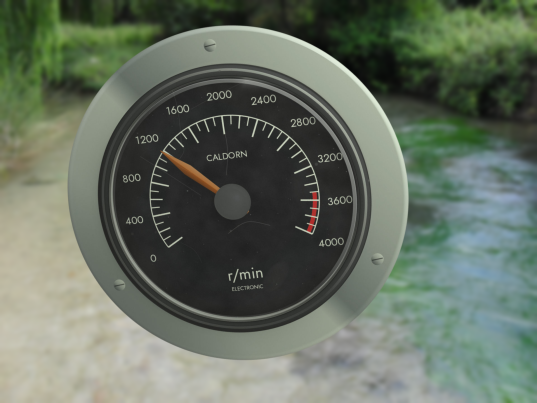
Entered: 1200; rpm
